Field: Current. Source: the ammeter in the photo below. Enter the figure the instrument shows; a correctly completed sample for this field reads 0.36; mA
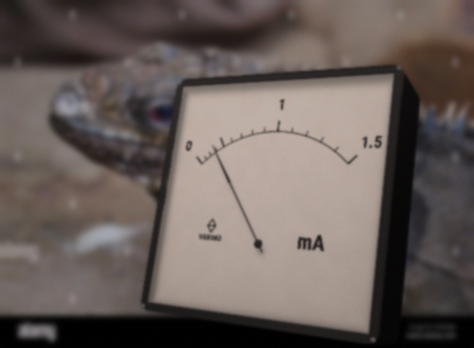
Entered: 0.4; mA
